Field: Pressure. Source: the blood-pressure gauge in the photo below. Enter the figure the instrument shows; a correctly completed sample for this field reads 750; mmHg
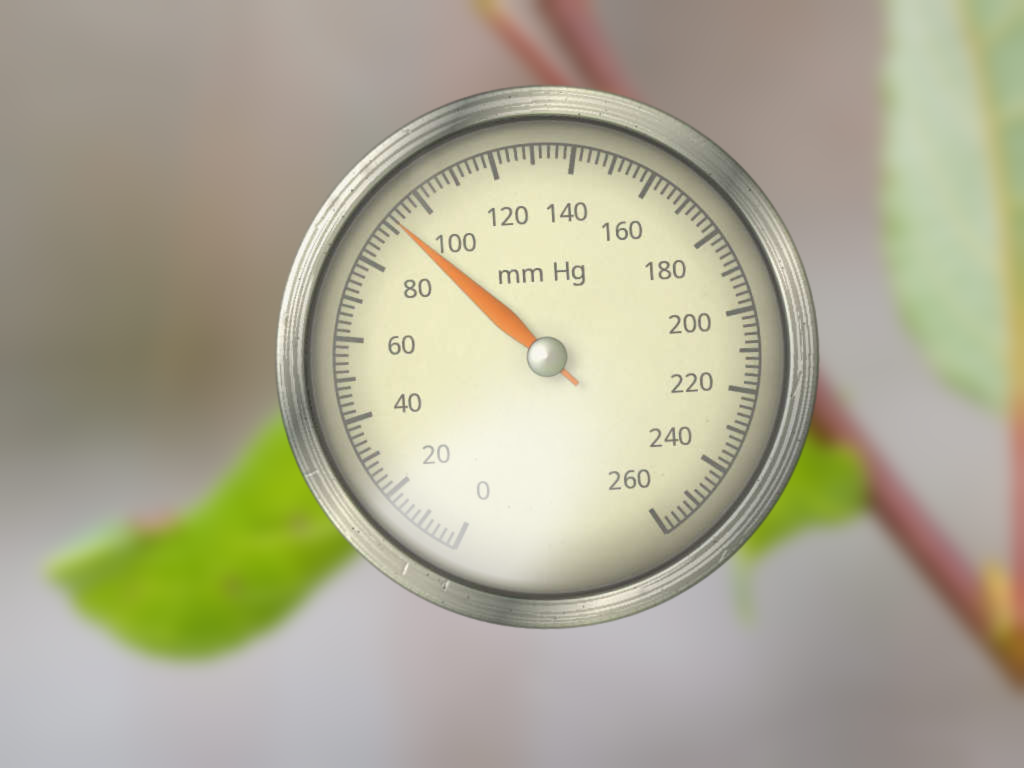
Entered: 92; mmHg
